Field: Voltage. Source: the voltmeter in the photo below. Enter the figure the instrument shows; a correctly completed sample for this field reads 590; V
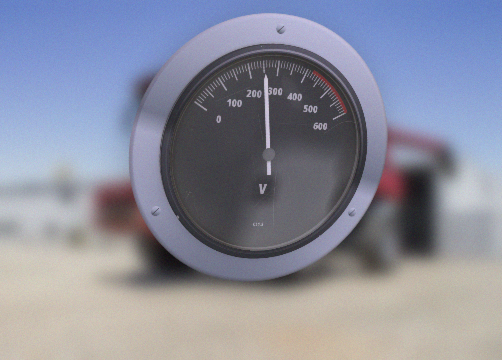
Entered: 250; V
